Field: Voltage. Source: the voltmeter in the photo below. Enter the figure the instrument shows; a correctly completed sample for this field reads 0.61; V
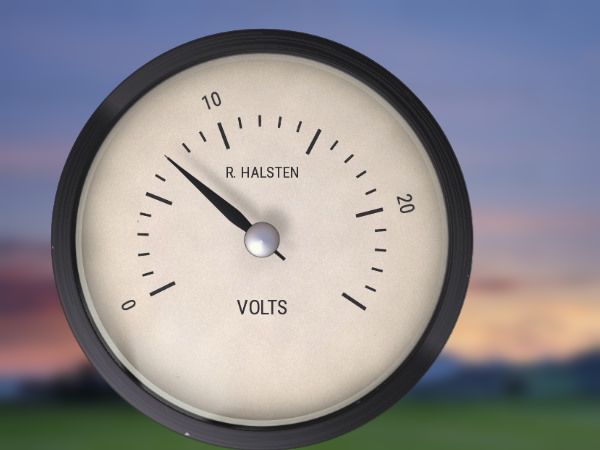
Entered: 7; V
